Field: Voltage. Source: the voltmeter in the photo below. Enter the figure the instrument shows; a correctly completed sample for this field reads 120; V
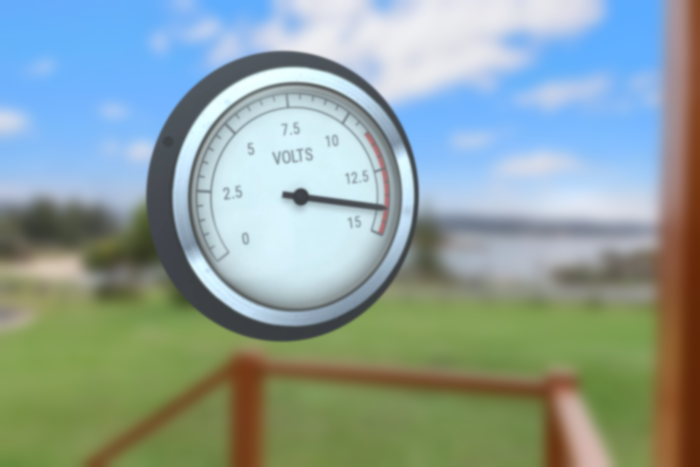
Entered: 14; V
